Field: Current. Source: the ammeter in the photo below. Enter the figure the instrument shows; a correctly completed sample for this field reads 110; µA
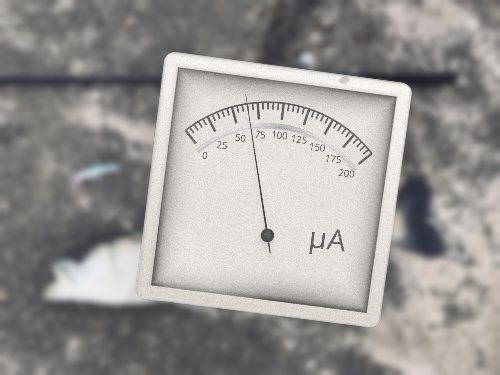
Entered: 65; µA
